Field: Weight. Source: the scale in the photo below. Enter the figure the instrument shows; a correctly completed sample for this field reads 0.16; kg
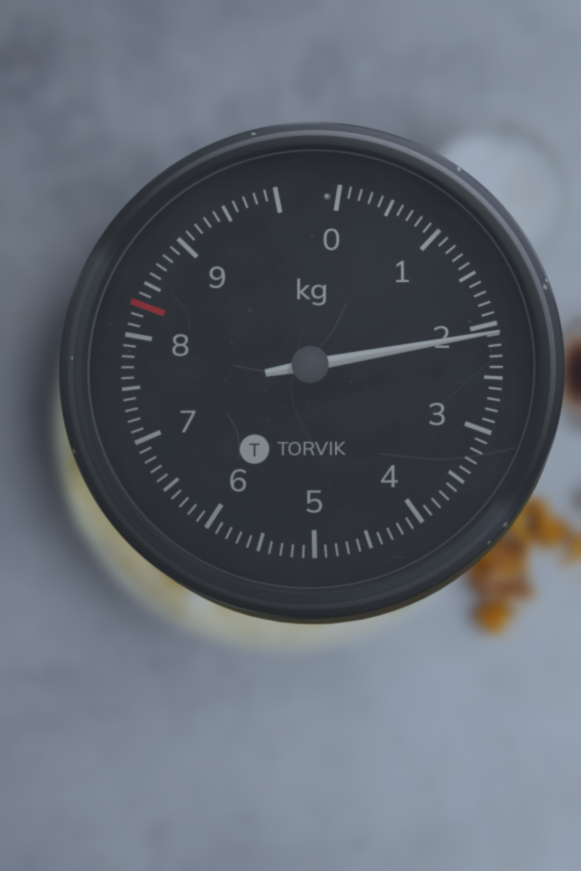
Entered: 2.1; kg
